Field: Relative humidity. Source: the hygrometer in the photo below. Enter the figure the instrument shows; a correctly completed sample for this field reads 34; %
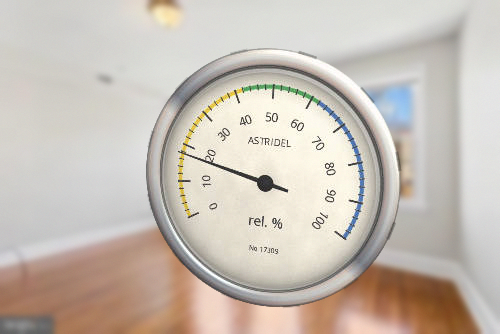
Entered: 18; %
